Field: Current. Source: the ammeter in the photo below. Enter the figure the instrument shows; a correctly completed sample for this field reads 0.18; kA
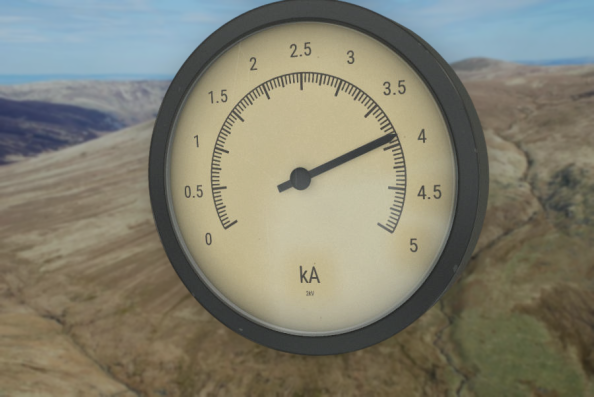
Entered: 3.9; kA
